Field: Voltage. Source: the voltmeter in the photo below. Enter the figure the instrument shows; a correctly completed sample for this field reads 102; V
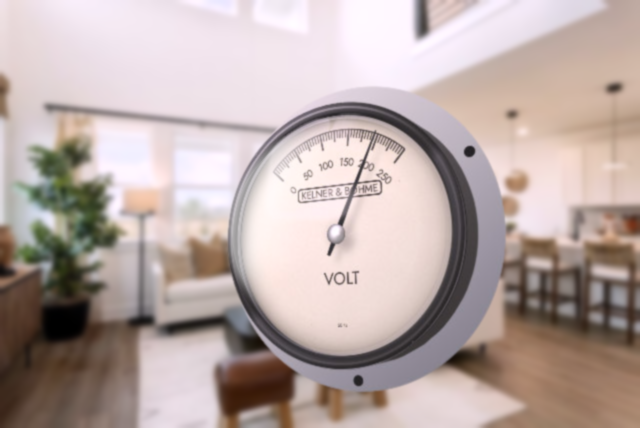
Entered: 200; V
